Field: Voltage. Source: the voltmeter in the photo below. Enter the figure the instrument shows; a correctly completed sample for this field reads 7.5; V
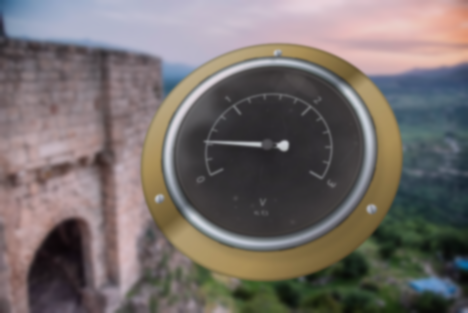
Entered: 0.4; V
